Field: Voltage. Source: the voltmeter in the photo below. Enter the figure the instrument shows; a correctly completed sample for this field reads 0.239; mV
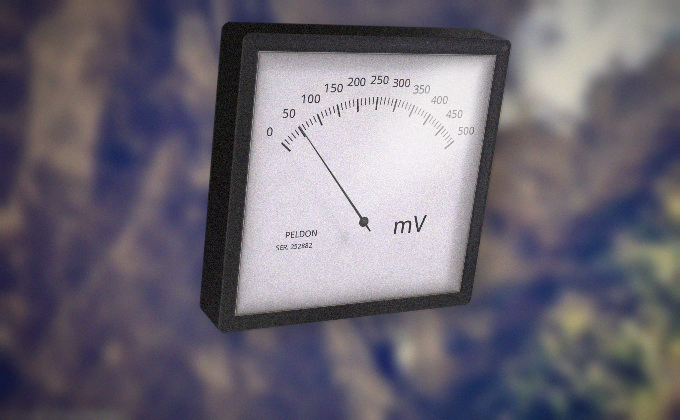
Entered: 50; mV
